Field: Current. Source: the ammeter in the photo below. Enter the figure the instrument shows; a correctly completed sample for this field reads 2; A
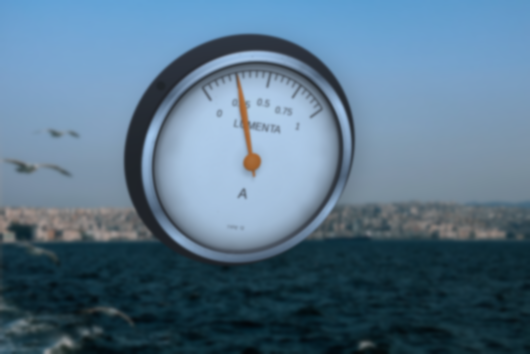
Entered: 0.25; A
